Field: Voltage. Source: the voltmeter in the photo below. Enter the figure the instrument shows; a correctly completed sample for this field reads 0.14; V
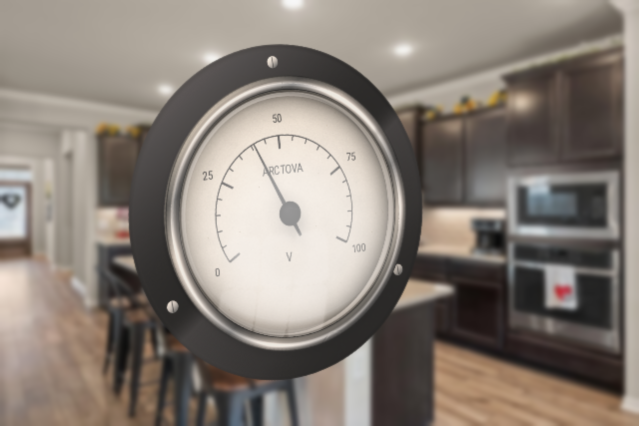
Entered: 40; V
